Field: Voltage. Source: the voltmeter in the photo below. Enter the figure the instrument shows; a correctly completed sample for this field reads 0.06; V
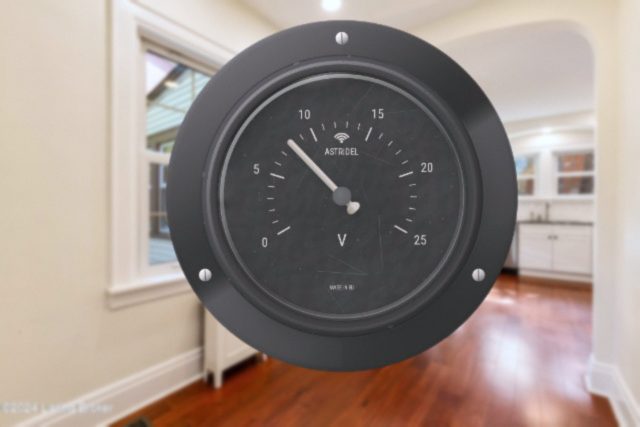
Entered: 8; V
